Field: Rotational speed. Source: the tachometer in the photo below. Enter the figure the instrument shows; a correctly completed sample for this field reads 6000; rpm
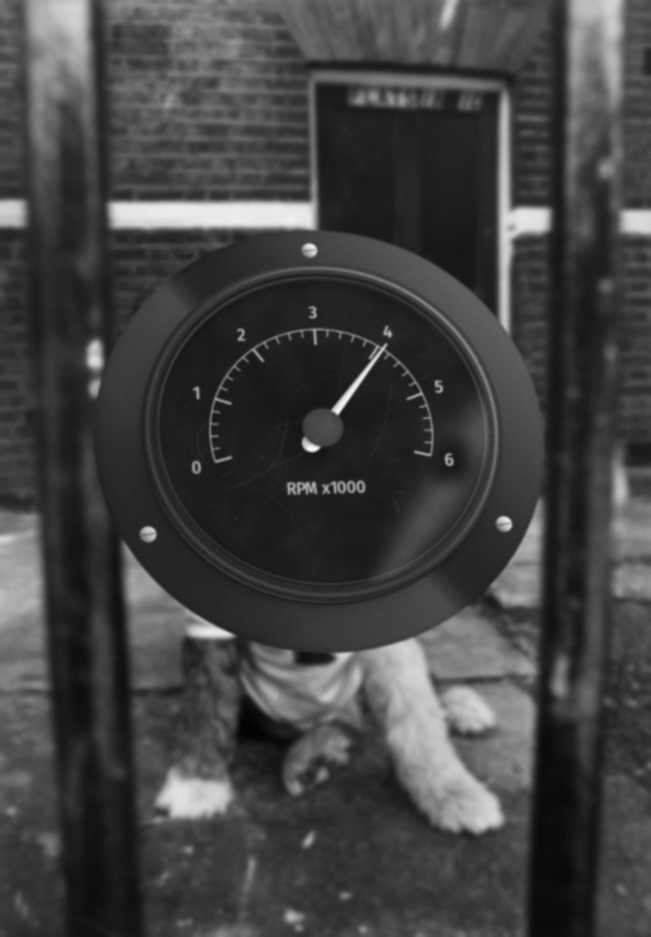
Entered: 4100; rpm
